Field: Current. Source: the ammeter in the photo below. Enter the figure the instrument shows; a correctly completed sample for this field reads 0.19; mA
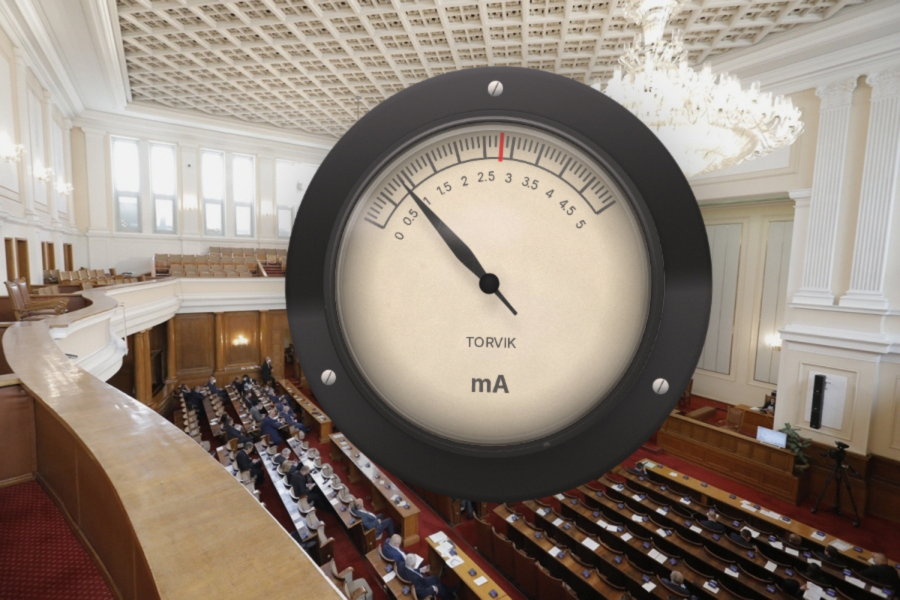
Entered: 0.9; mA
